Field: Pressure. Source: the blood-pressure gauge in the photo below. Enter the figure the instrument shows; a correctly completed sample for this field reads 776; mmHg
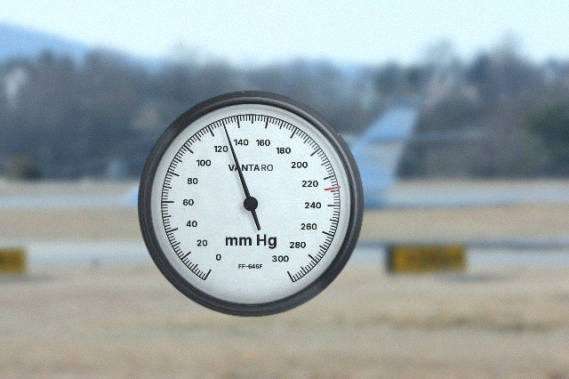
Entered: 130; mmHg
